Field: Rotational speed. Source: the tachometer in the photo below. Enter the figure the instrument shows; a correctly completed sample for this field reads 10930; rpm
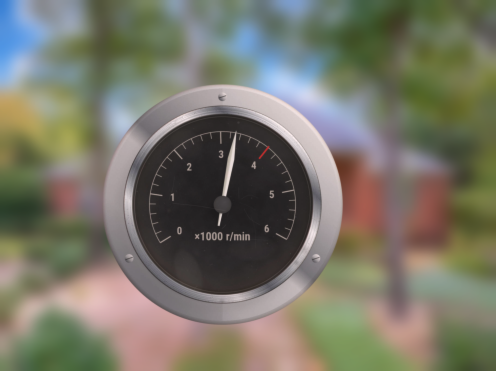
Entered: 3300; rpm
